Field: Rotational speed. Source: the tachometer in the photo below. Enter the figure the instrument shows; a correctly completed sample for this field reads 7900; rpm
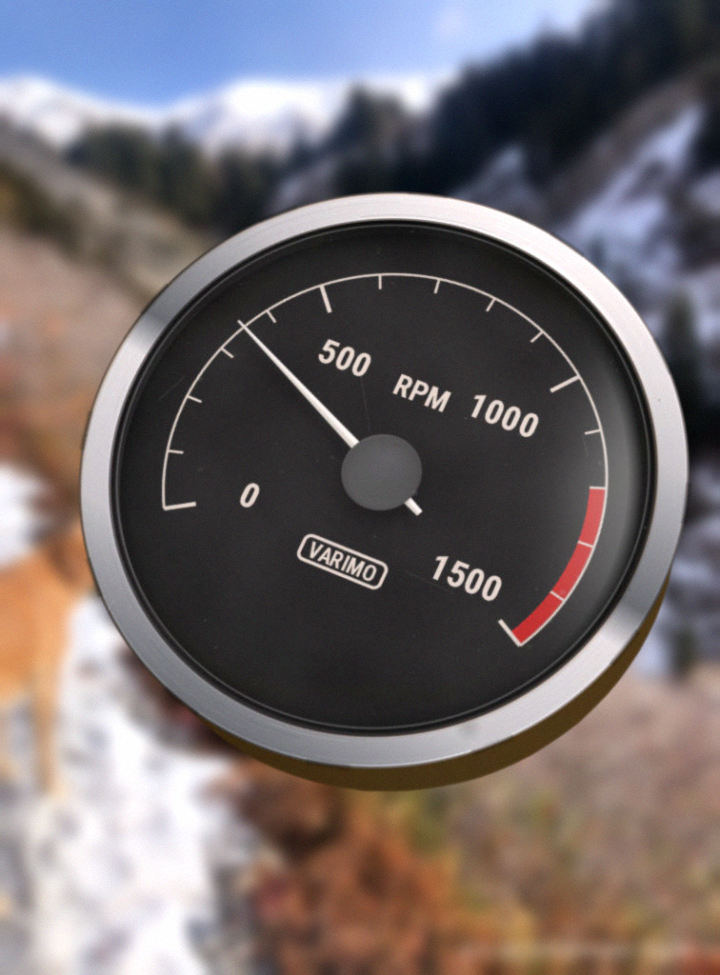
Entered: 350; rpm
